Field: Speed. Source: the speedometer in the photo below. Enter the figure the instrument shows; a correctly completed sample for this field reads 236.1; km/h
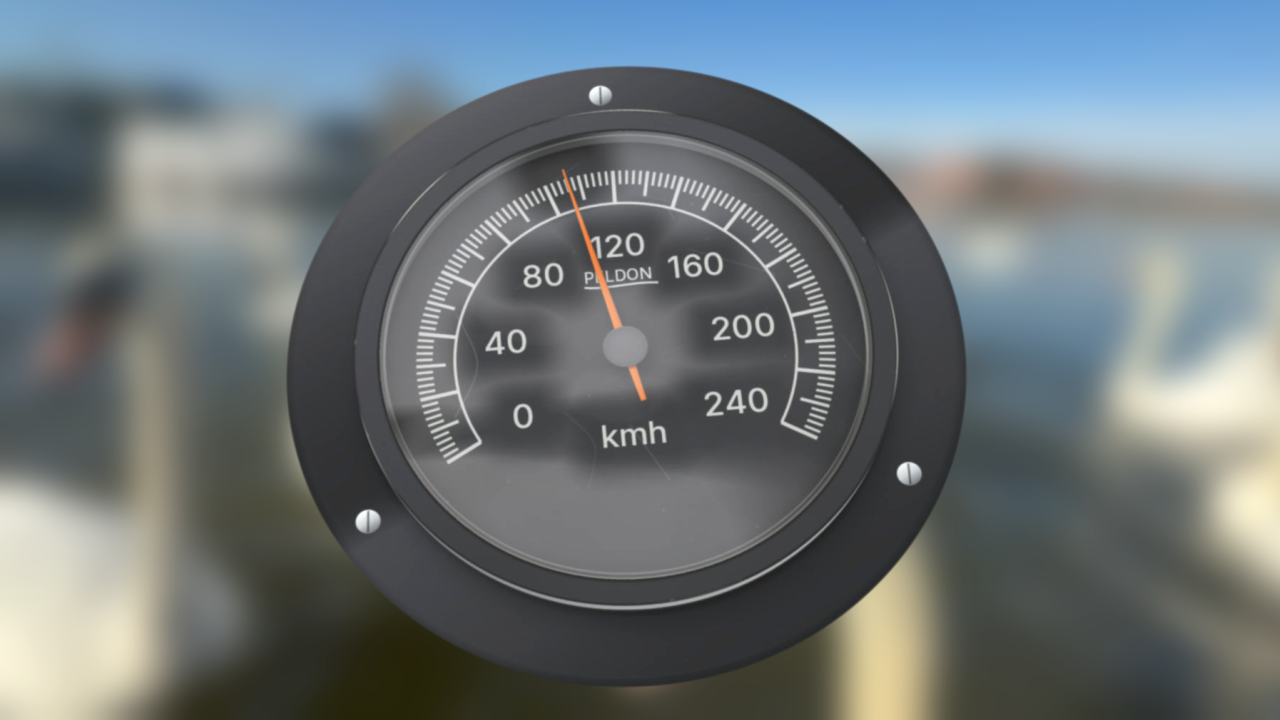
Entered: 106; km/h
